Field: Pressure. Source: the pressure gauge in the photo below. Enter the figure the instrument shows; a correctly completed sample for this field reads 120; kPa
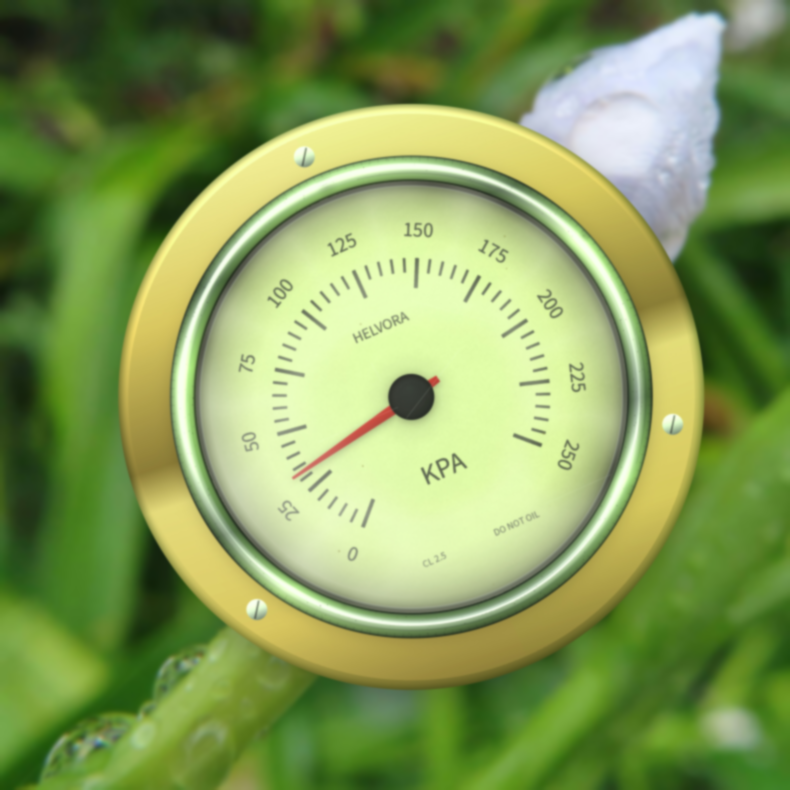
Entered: 32.5; kPa
